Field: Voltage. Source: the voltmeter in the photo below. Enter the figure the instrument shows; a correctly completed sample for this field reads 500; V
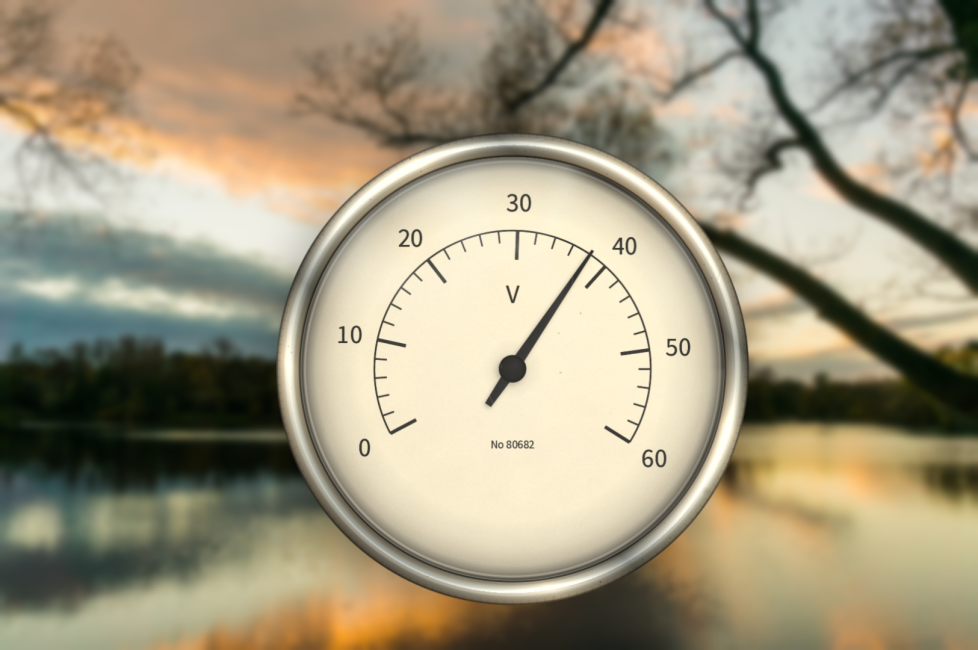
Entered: 38; V
